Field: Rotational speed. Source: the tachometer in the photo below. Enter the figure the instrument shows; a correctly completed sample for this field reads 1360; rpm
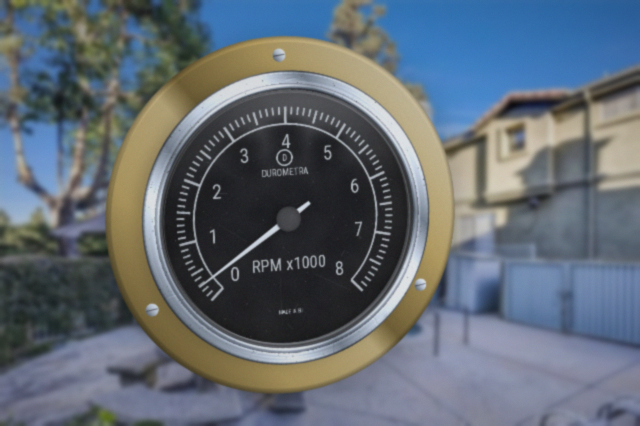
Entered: 300; rpm
